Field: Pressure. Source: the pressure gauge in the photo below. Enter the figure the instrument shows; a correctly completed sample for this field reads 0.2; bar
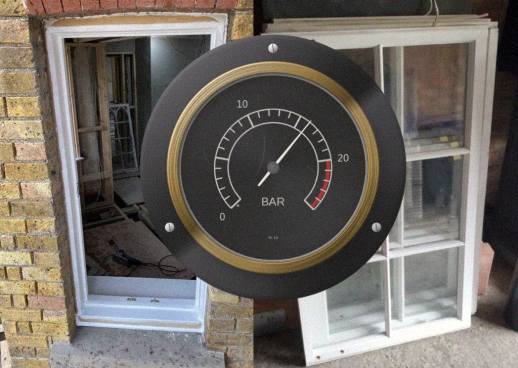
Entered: 16; bar
